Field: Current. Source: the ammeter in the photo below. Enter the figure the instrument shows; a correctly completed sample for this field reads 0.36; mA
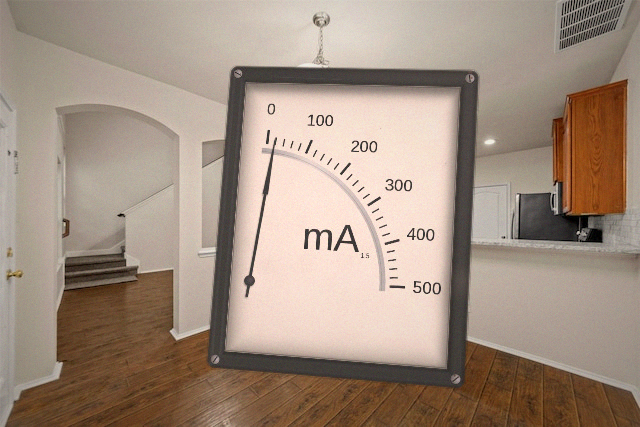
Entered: 20; mA
